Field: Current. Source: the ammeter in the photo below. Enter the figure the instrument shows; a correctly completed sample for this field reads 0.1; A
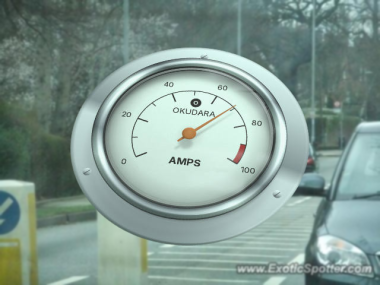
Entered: 70; A
